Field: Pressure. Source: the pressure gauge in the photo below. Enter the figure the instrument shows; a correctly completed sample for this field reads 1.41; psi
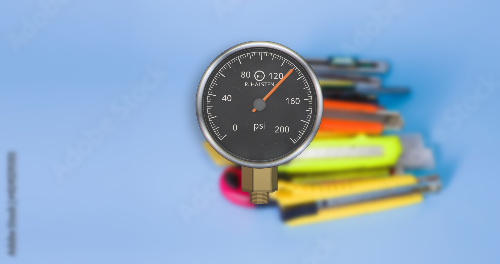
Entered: 130; psi
